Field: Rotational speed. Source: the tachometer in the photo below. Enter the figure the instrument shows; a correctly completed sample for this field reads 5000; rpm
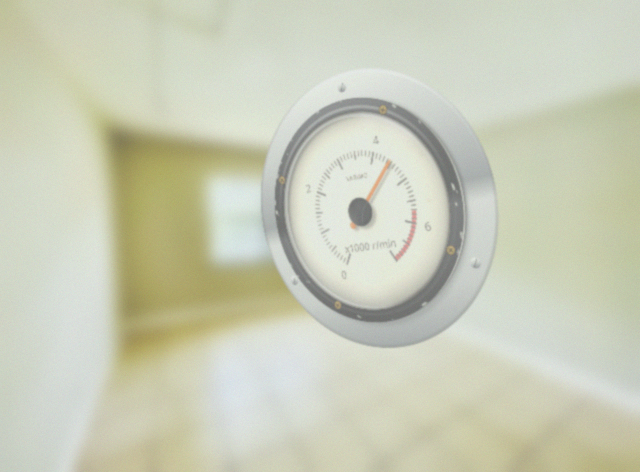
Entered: 4500; rpm
